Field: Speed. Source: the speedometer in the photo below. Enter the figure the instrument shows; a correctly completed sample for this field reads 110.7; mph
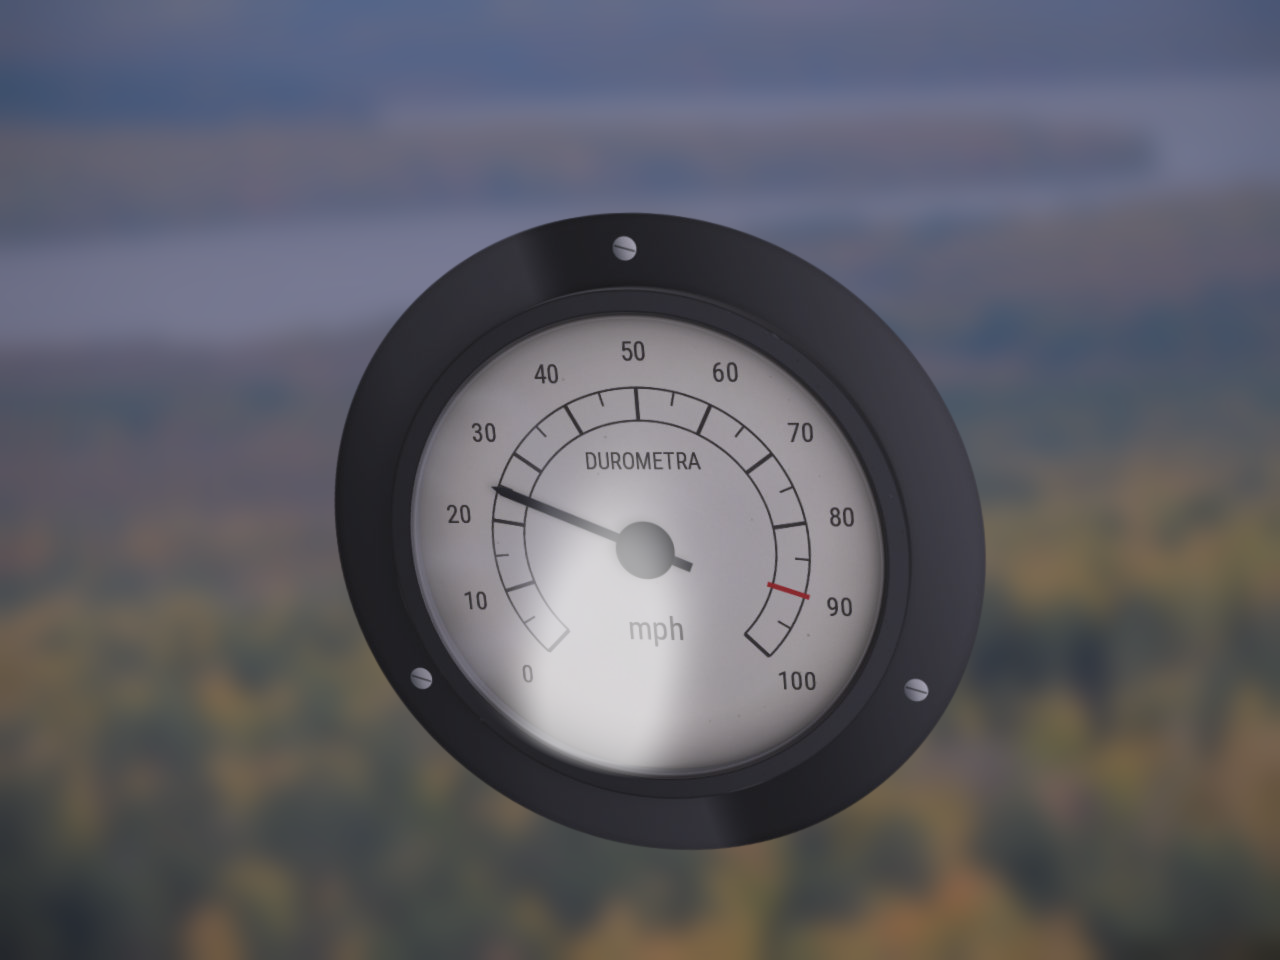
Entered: 25; mph
